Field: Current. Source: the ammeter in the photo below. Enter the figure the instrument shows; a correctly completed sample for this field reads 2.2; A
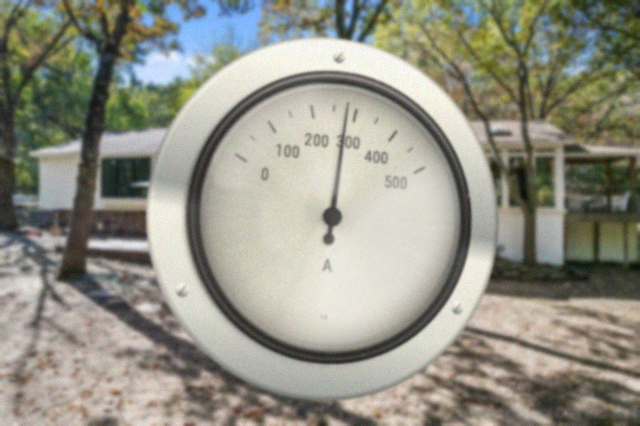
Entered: 275; A
